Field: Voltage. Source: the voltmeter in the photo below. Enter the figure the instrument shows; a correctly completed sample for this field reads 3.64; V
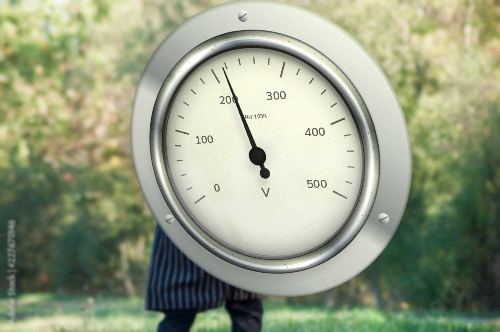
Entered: 220; V
